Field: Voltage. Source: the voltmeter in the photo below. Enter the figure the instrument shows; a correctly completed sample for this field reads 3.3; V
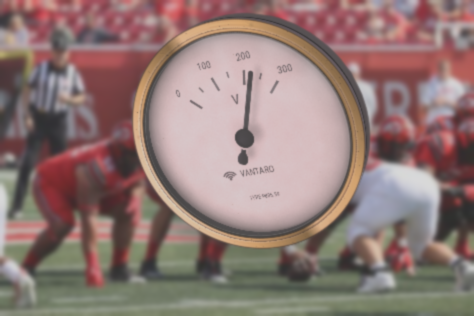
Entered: 225; V
